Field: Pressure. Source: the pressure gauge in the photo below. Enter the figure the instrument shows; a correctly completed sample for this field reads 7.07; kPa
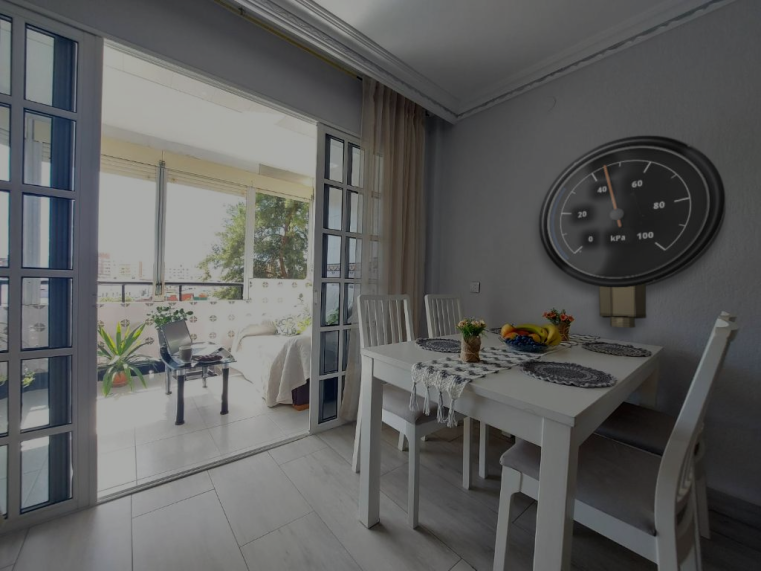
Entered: 45; kPa
